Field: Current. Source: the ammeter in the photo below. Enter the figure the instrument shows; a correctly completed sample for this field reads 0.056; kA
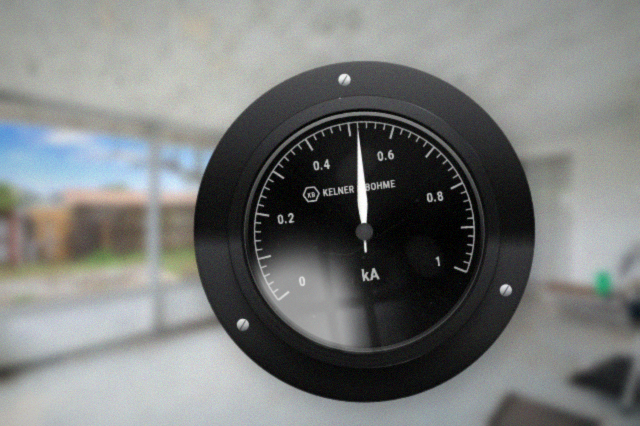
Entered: 0.52; kA
